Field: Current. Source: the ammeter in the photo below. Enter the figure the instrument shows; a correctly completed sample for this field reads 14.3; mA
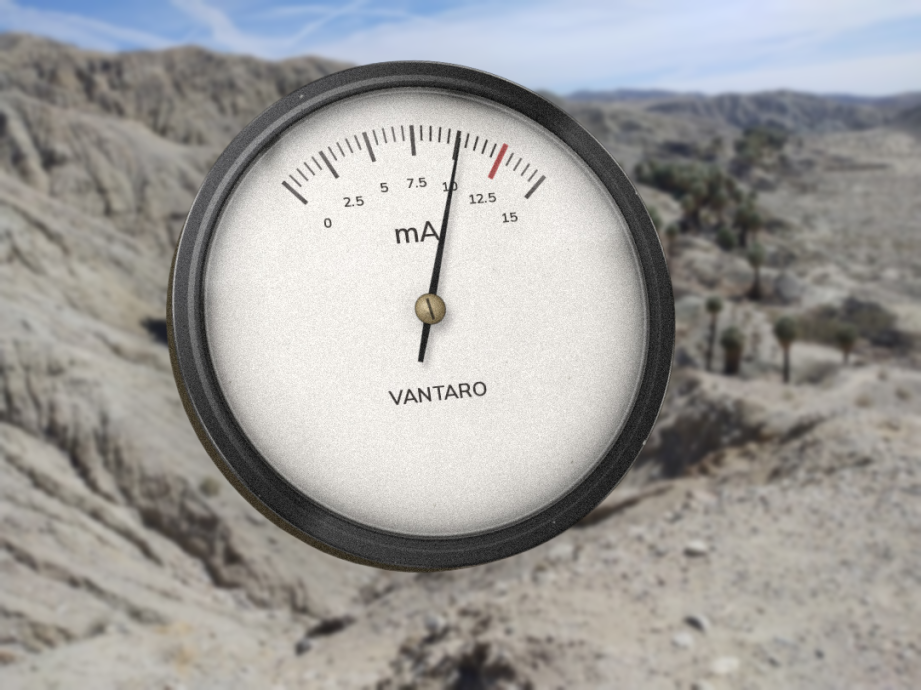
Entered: 10; mA
